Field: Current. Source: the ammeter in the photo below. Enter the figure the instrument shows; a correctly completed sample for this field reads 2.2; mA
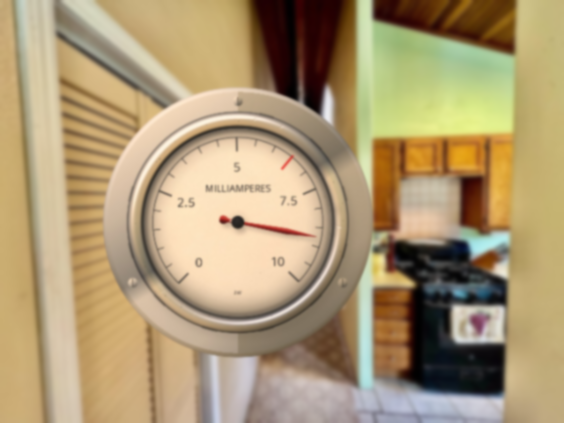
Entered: 8.75; mA
